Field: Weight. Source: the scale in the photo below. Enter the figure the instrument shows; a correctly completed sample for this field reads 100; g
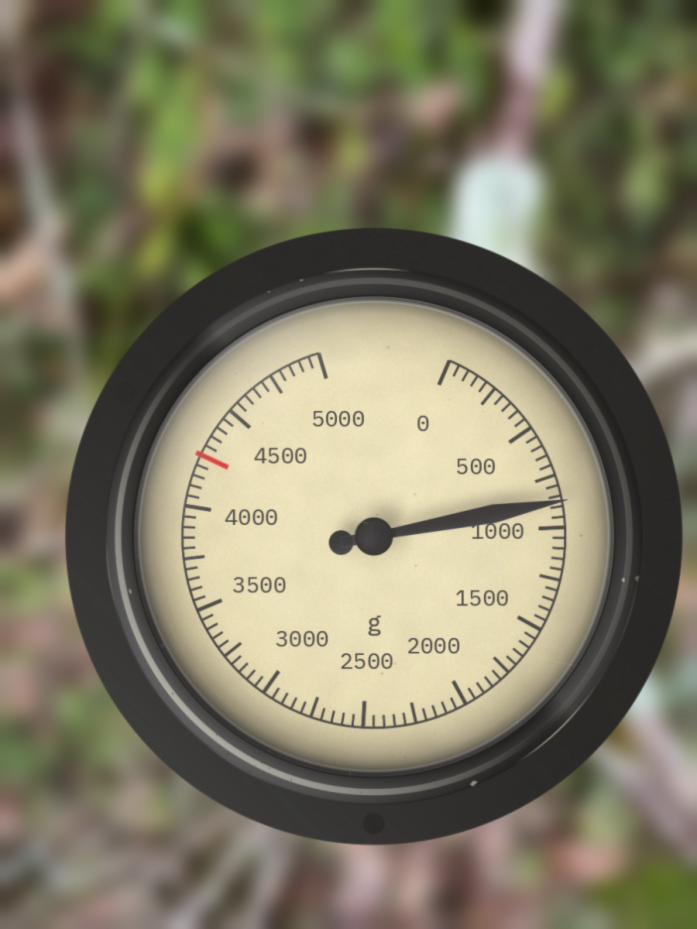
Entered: 875; g
